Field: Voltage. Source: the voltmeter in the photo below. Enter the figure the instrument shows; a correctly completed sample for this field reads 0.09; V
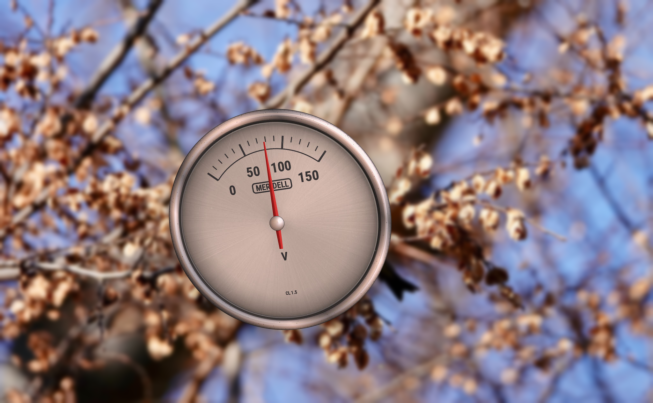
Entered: 80; V
